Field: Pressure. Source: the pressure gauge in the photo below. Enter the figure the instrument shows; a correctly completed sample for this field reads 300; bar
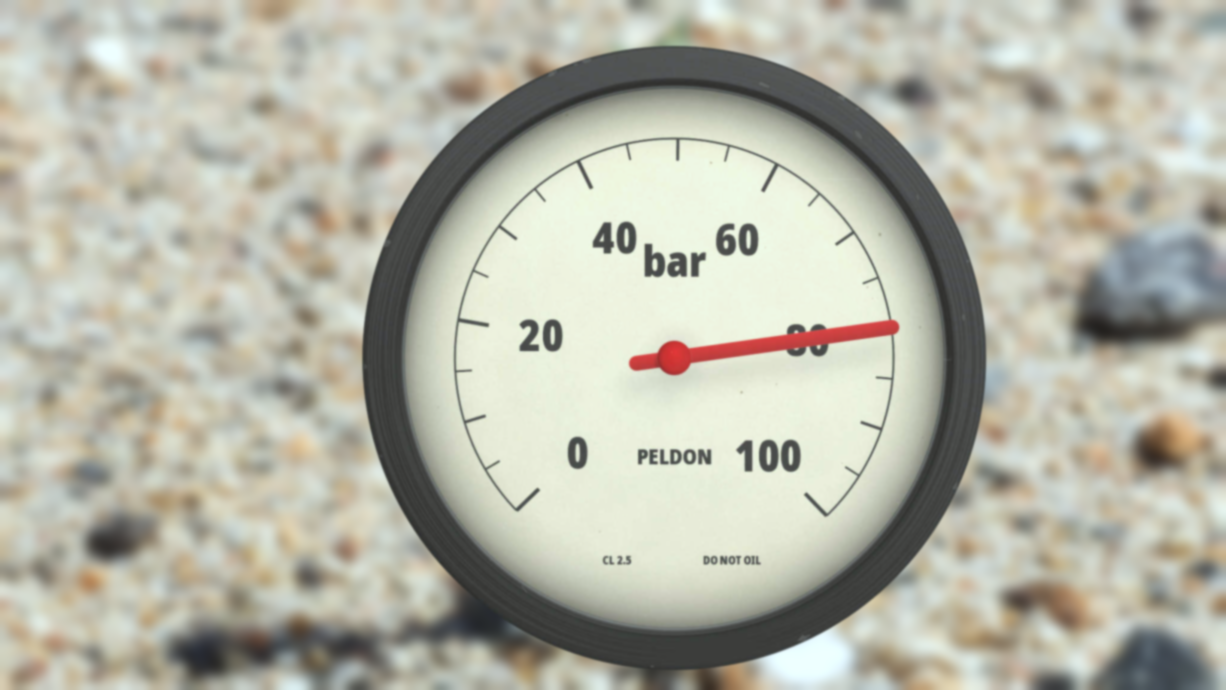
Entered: 80; bar
